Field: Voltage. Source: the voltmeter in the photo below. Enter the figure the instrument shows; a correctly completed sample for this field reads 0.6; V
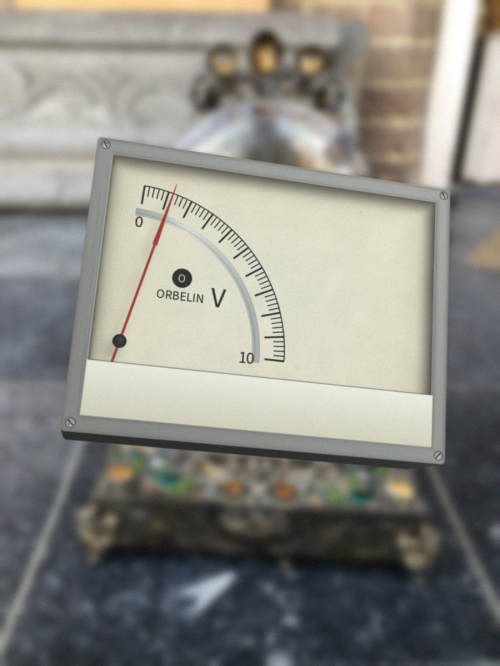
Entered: 1.2; V
